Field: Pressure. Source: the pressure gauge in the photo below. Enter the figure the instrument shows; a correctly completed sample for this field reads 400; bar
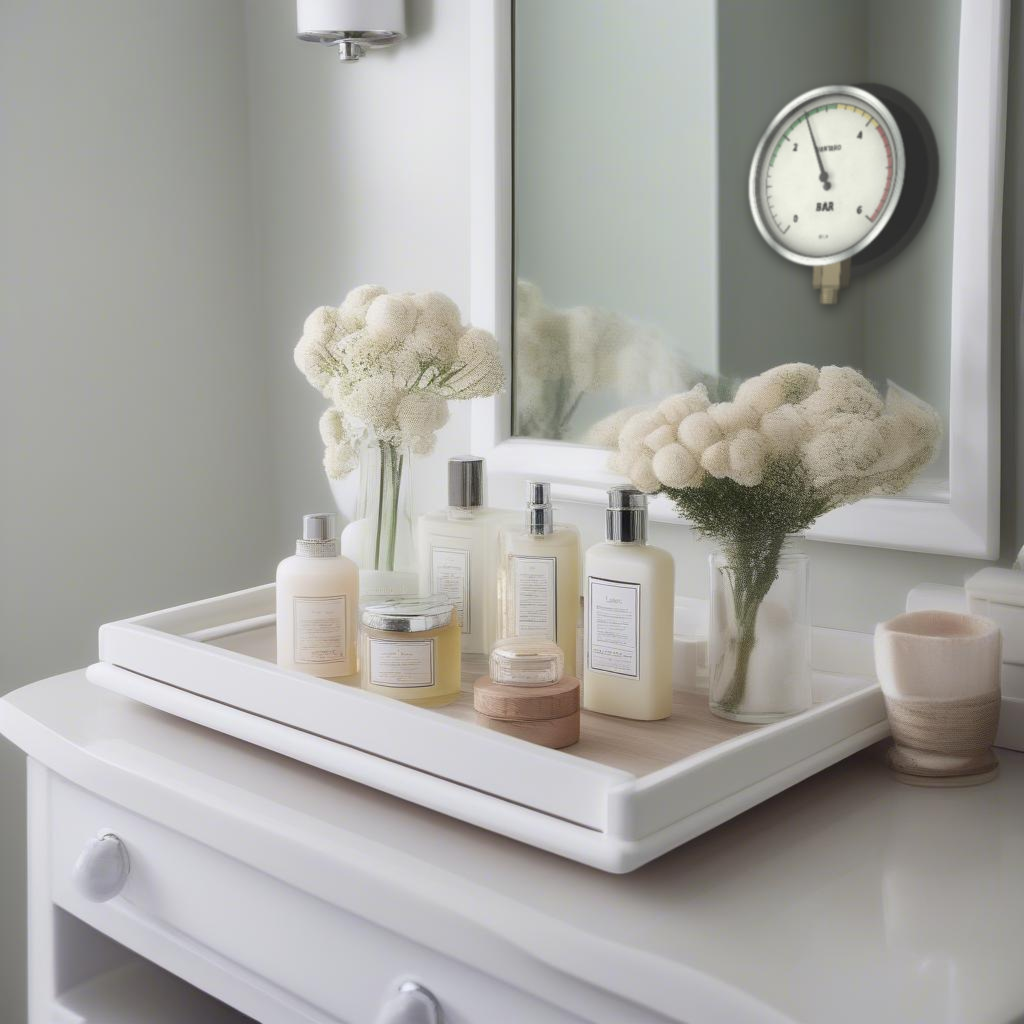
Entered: 2.6; bar
